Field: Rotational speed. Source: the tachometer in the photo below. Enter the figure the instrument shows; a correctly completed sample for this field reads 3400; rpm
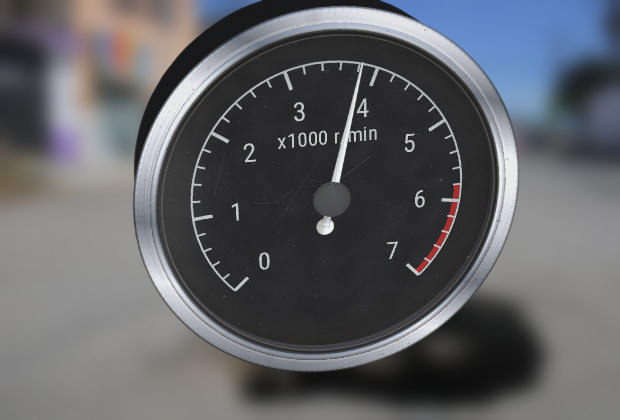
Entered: 3800; rpm
